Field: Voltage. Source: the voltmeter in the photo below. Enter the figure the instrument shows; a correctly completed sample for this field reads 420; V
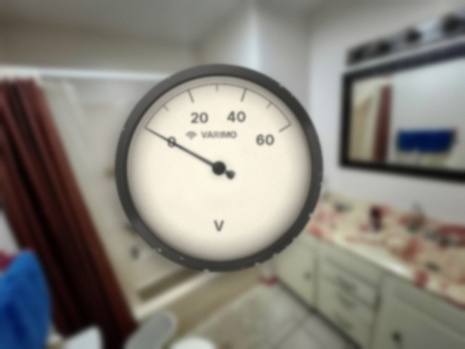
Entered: 0; V
